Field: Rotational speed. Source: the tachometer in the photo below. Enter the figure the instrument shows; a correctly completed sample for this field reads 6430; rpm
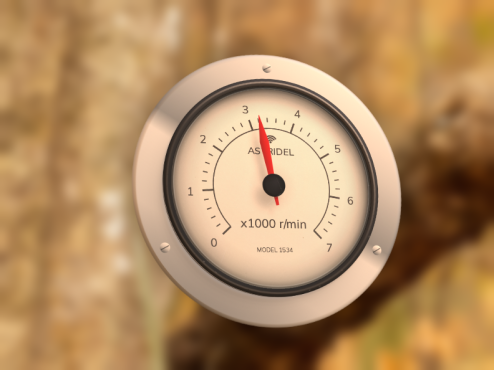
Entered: 3200; rpm
